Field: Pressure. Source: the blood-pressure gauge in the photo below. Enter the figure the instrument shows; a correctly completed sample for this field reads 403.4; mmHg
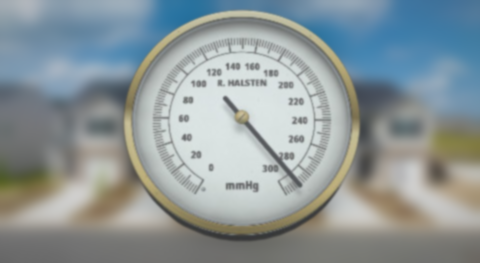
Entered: 290; mmHg
